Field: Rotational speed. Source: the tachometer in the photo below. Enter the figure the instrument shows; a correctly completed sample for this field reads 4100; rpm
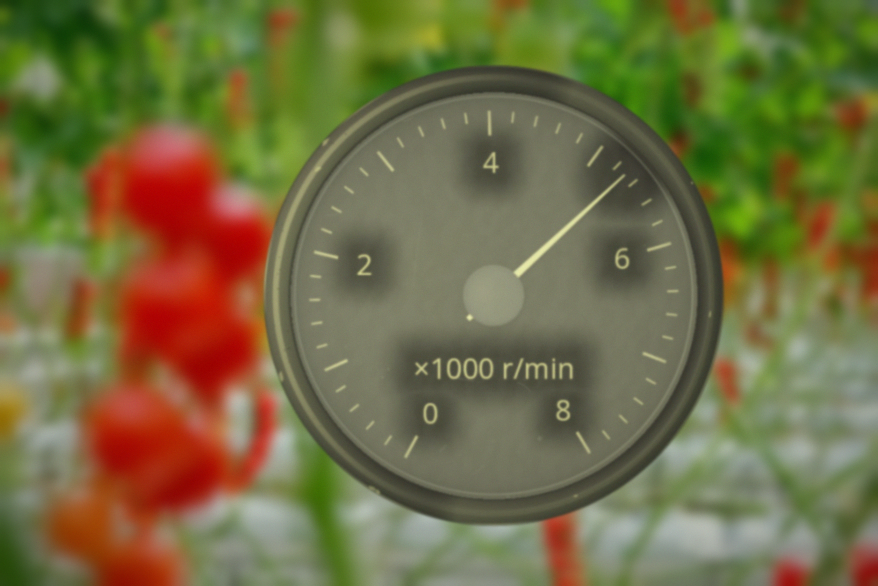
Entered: 5300; rpm
